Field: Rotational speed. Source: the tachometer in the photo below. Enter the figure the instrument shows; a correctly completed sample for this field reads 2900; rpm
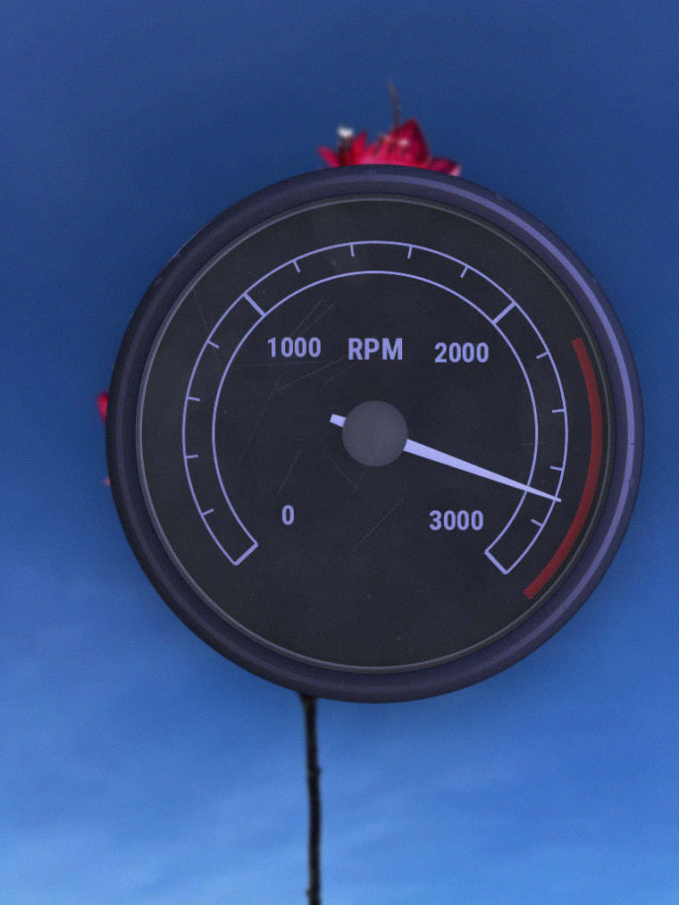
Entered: 2700; rpm
